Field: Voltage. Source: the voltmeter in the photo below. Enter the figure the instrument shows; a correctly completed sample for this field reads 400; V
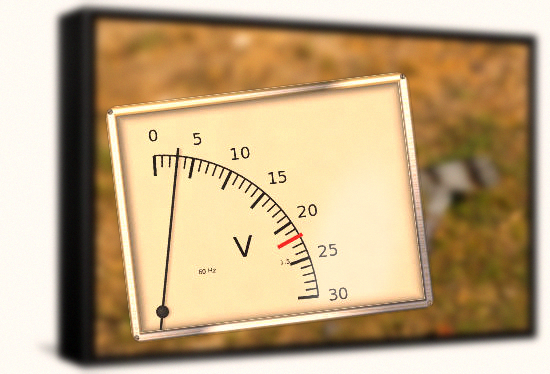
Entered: 3; V
